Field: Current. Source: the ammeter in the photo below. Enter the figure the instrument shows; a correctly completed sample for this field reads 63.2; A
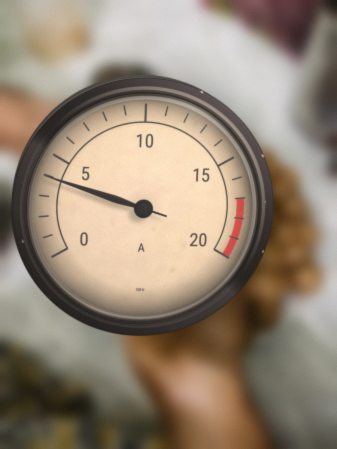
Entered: 4; A
